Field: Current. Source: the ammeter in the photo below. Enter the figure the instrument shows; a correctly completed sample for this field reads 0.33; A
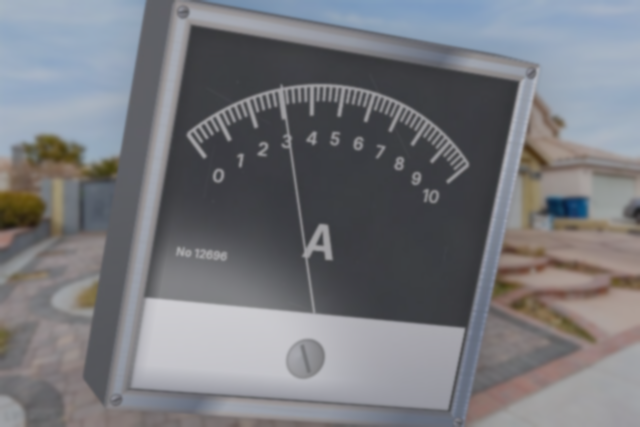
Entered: 3; A
